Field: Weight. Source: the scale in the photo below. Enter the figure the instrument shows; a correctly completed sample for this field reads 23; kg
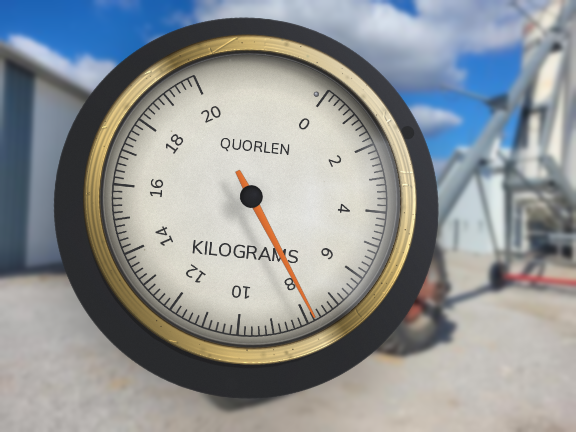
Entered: 7.8; kg
